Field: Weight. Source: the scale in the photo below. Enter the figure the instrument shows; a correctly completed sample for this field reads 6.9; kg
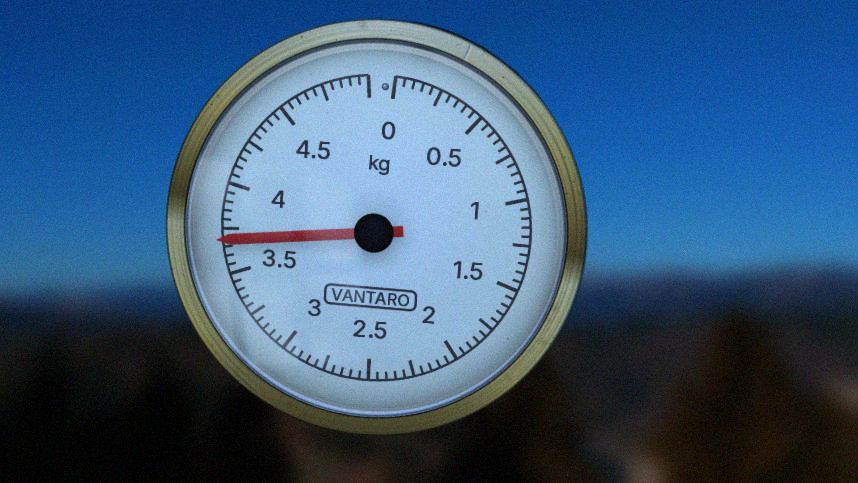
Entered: 3.7; kg
